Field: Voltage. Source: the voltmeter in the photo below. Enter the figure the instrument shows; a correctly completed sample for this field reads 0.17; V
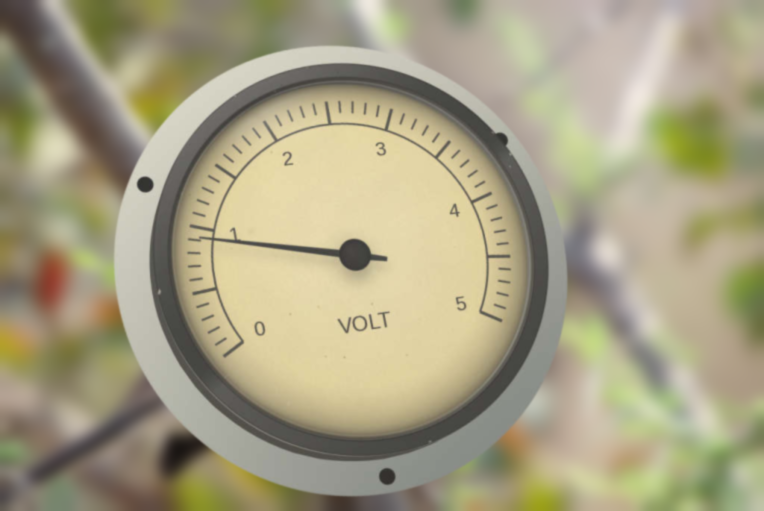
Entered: 0.9; V
